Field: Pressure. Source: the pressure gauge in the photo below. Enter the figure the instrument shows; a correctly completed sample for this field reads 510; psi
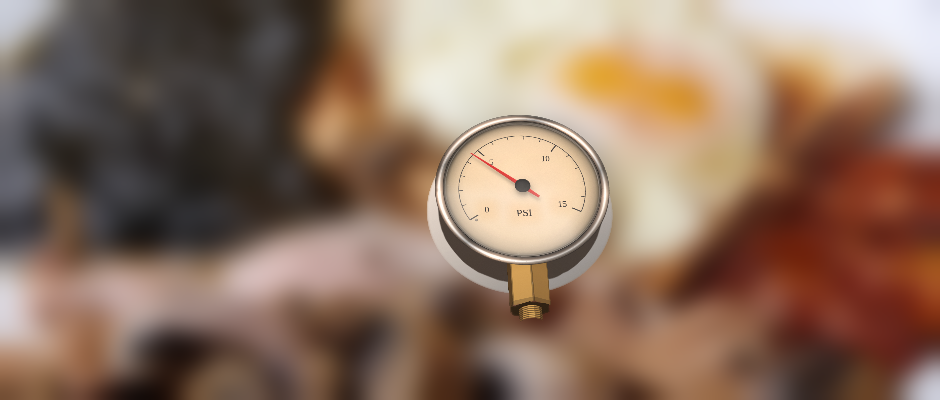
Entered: 4.5; psi
